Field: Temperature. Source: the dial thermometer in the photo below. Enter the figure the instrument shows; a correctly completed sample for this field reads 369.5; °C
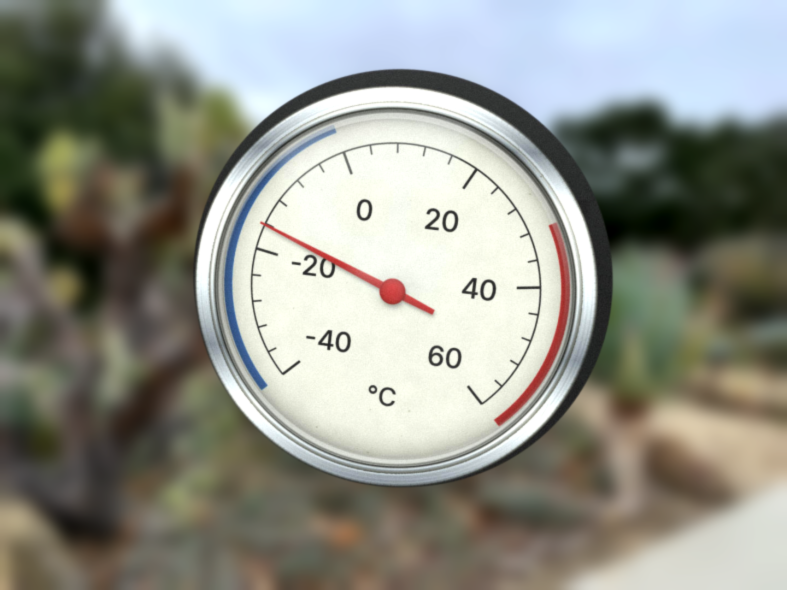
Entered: -16; °C
